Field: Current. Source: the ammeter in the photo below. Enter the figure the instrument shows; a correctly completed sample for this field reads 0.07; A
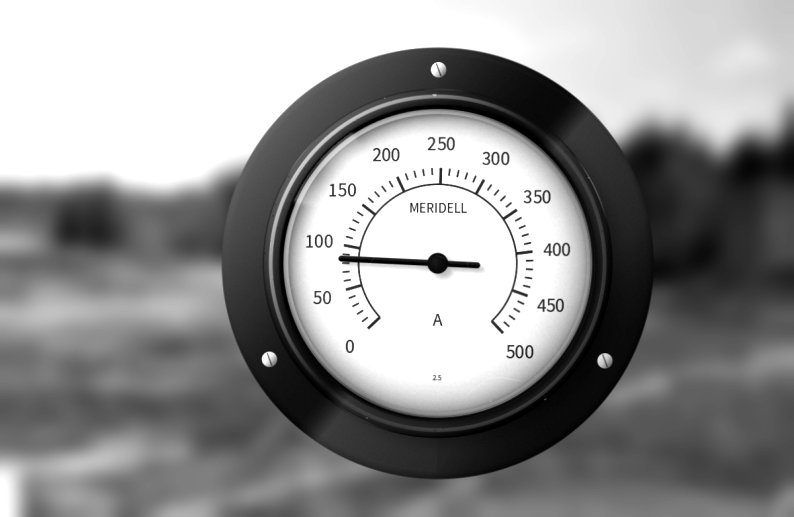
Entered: 85; A
